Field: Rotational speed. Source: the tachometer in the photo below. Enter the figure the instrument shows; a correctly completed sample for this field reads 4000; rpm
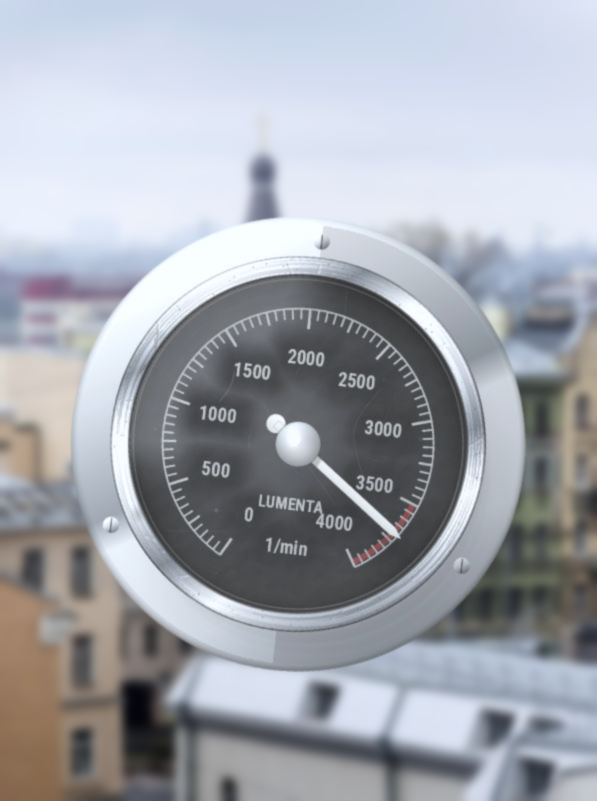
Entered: 3700; rpm
